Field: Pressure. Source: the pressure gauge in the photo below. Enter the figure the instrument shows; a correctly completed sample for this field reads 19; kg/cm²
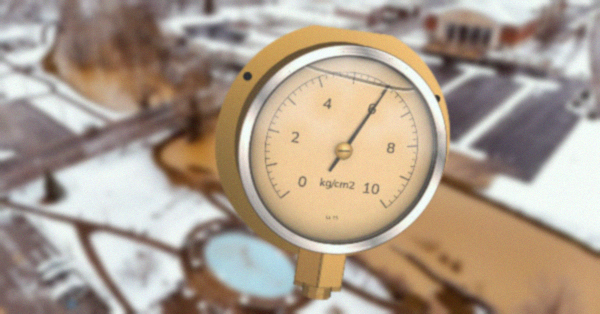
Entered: 6; kg/cm²
